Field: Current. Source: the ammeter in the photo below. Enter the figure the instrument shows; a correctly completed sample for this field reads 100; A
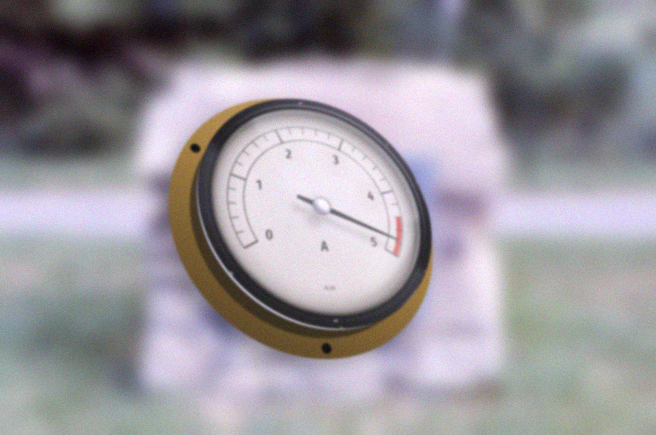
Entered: 4.8; A
